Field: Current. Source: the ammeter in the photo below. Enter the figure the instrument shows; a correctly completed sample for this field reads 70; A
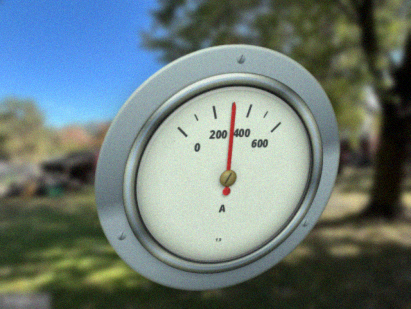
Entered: 300; A
